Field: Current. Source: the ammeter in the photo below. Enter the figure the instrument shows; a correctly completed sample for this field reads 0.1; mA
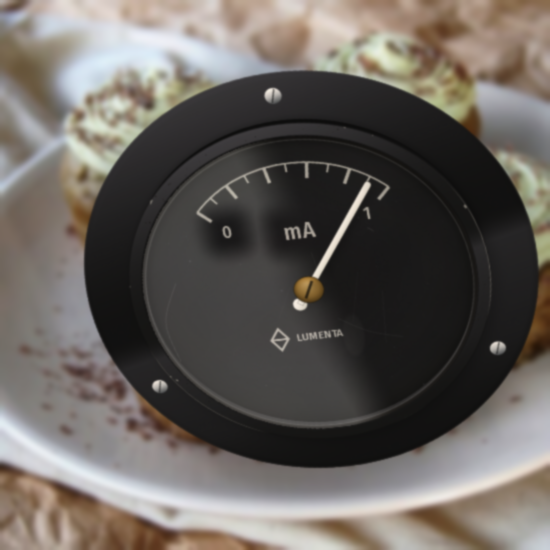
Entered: 0.9; mA
